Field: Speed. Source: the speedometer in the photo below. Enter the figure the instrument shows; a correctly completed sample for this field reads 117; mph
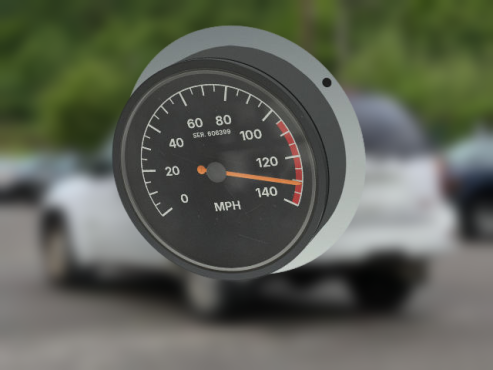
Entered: 130; mph
